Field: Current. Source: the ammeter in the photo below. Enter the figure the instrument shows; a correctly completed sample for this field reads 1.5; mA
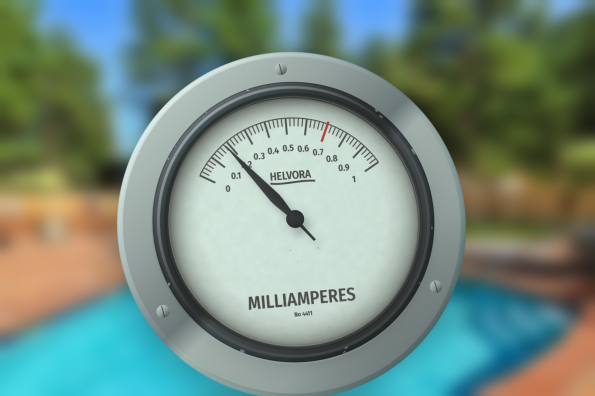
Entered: 0.18; mA
